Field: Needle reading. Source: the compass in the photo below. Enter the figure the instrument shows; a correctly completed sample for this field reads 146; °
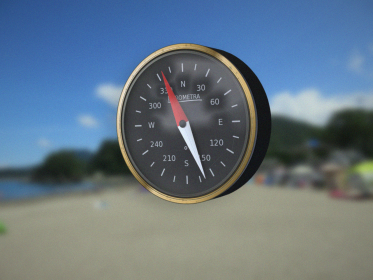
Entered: 337.5; °
